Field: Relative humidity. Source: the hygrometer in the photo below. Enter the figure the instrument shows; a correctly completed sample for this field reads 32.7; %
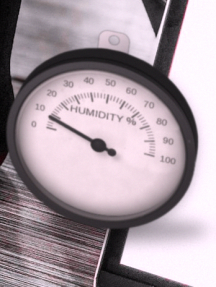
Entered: 10; %
